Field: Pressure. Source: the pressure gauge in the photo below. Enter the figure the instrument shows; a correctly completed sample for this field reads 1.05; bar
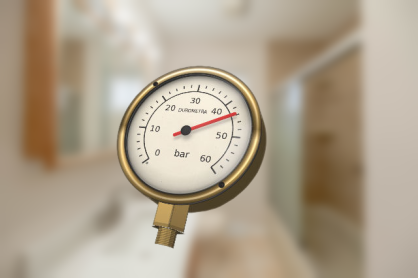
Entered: 44; bar
